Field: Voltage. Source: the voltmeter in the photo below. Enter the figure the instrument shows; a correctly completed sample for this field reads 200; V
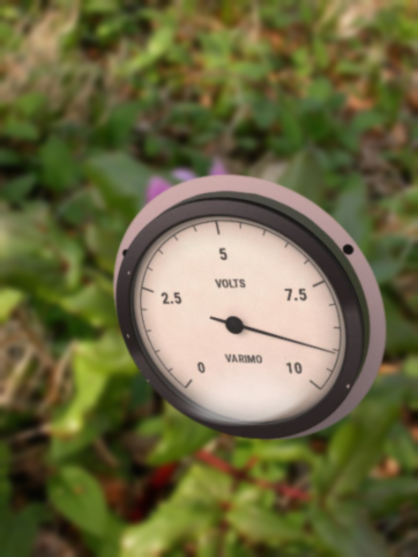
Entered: 9; V
